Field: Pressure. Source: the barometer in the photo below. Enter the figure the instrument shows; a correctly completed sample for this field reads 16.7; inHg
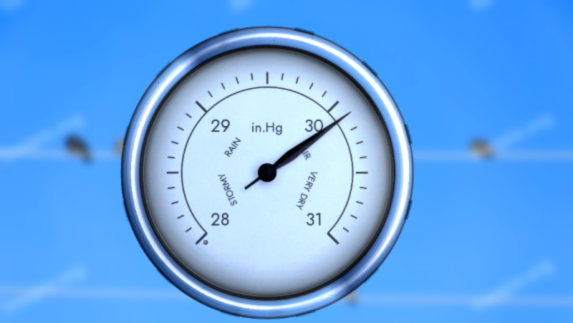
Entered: 30.1; inHg
